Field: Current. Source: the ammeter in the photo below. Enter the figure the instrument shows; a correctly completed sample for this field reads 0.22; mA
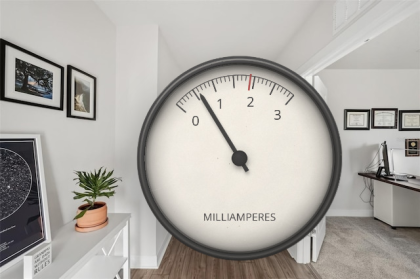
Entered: 0.6; mA
